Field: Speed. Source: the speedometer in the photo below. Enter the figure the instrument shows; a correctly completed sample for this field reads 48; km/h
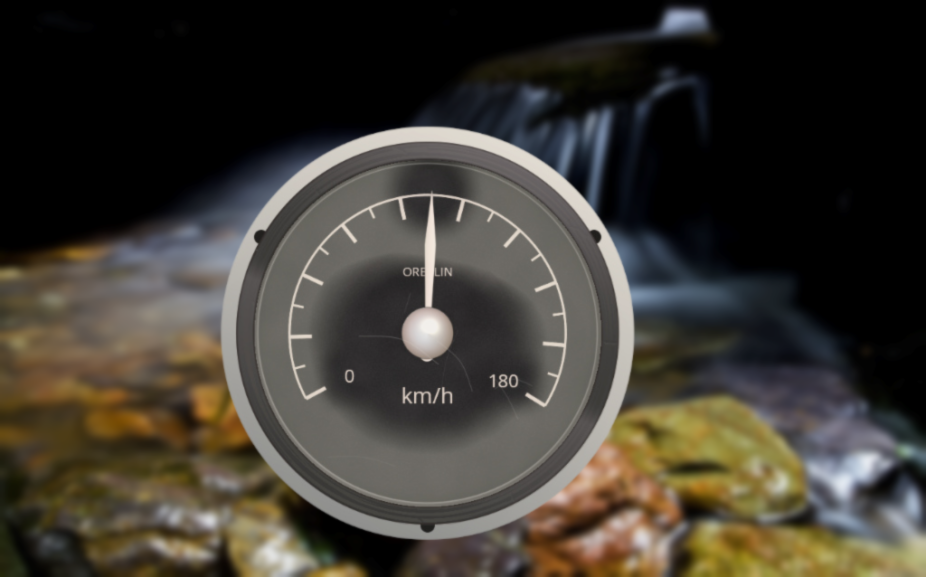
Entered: 90; km/h
